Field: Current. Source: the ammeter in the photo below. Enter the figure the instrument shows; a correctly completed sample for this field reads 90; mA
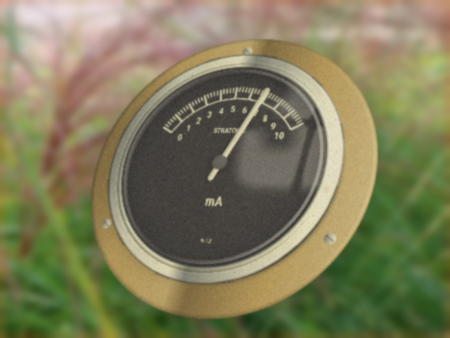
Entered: 7; mA
